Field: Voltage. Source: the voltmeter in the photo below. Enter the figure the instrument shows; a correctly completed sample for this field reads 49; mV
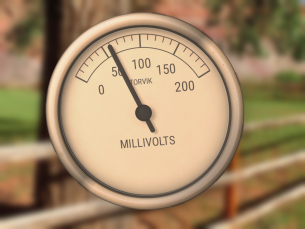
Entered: 60; mV
